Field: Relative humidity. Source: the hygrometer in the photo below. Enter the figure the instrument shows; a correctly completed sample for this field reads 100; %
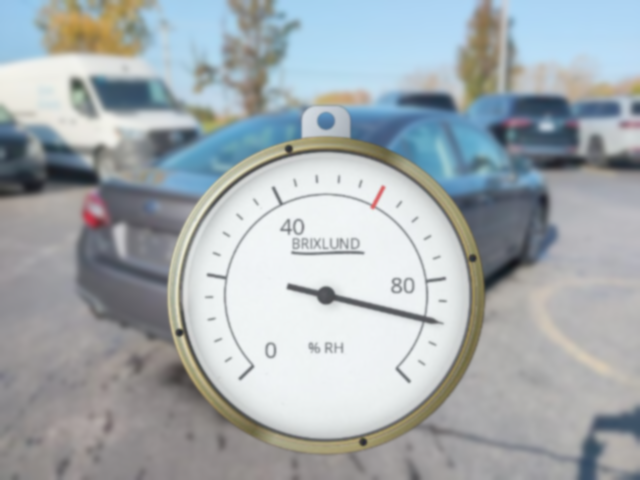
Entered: 88; %
